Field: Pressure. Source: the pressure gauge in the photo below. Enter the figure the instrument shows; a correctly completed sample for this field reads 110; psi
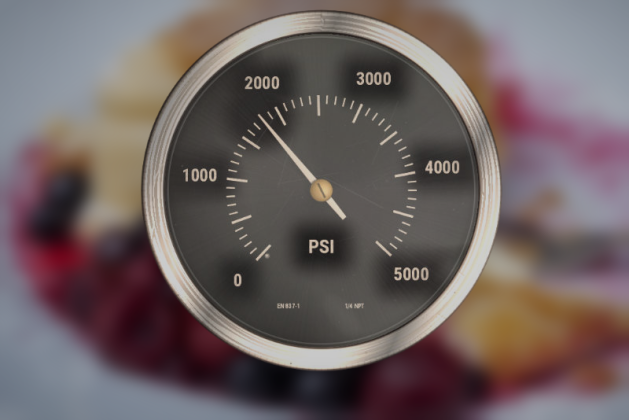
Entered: 1800; psi
